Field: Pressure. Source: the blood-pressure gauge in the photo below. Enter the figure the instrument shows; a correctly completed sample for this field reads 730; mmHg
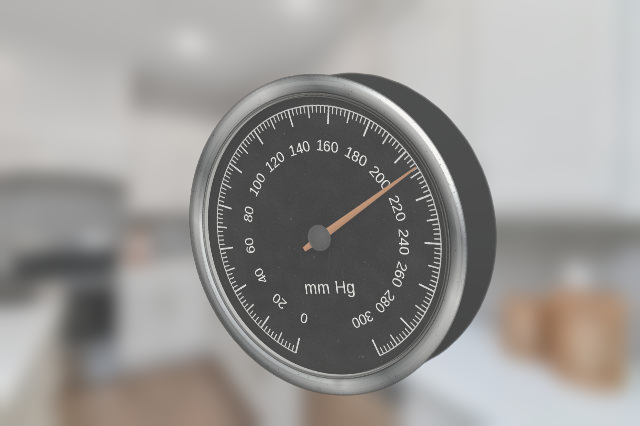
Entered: 208; mmHg
